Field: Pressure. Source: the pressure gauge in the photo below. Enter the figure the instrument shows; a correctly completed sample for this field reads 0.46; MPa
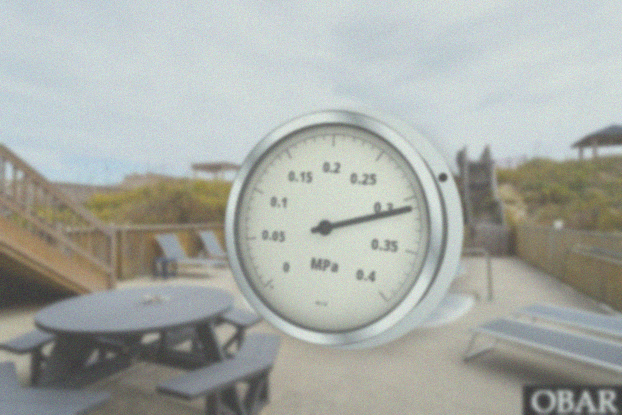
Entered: 0.31; MPa
